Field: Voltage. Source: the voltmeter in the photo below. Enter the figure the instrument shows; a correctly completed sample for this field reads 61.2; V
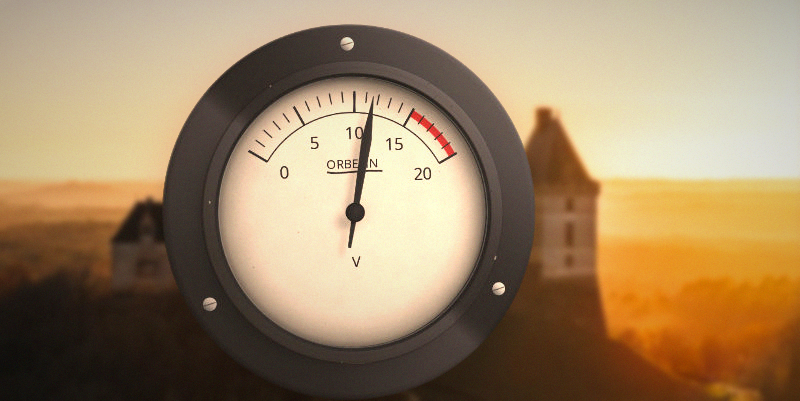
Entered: 11.5; V
